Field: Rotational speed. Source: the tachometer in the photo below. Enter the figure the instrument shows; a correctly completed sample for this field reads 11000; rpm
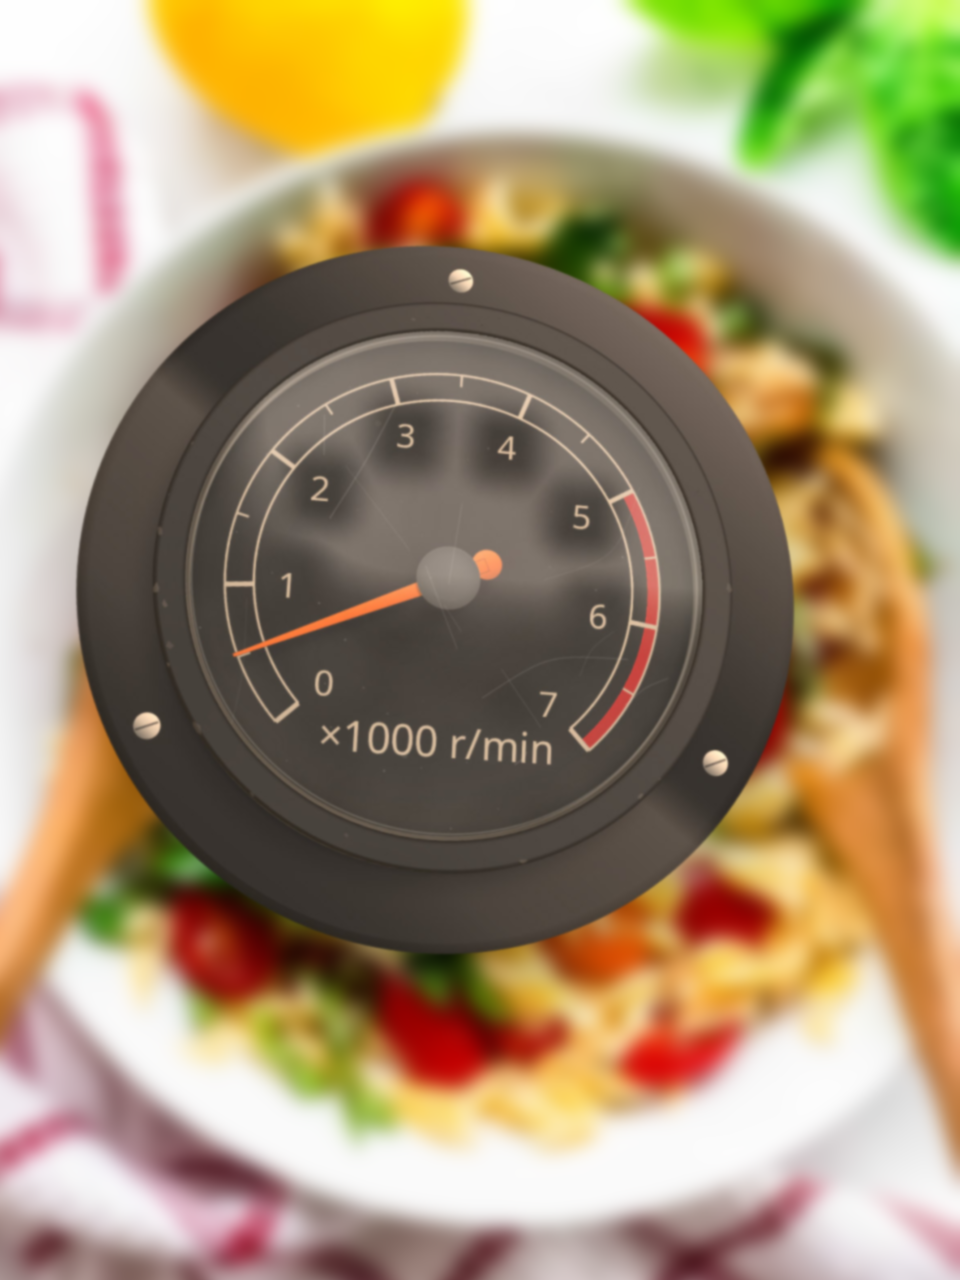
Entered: 500; rpm
